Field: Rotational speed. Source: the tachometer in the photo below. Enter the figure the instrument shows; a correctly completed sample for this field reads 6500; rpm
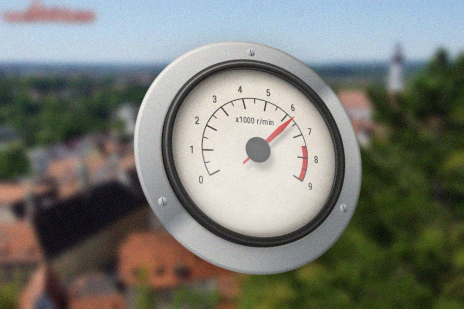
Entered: 6250; rpm
